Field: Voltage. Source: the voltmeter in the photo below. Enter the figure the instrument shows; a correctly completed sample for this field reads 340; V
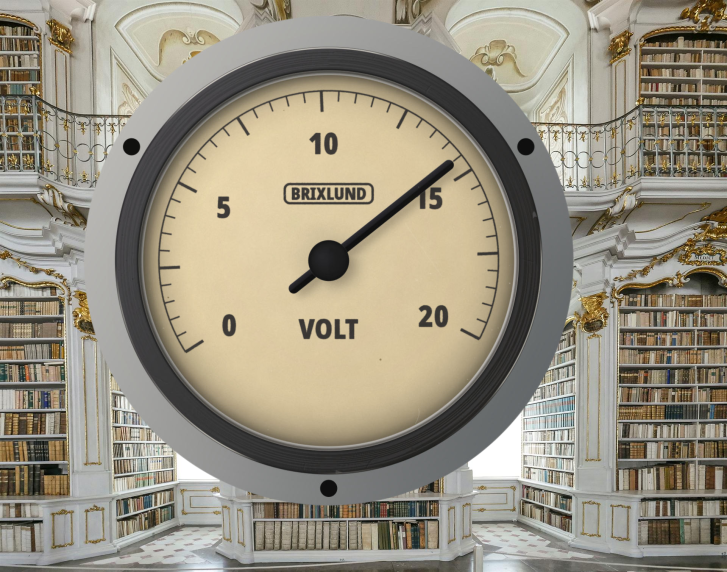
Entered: 14.5; V
